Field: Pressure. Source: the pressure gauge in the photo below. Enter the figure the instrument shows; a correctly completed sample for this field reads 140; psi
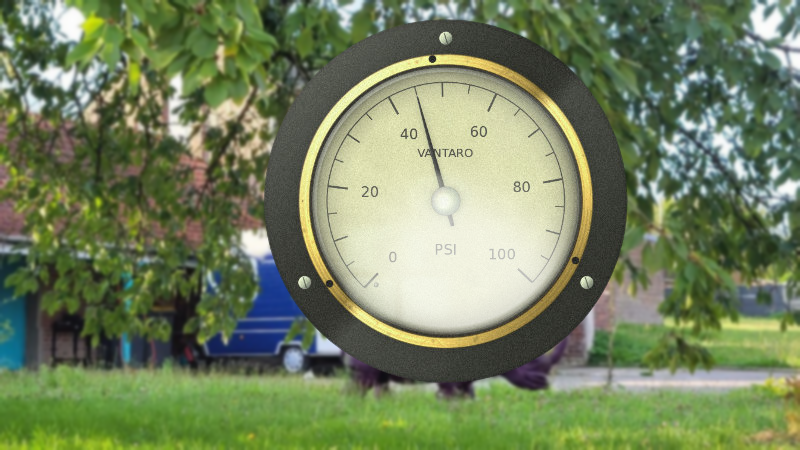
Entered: 45; psi
